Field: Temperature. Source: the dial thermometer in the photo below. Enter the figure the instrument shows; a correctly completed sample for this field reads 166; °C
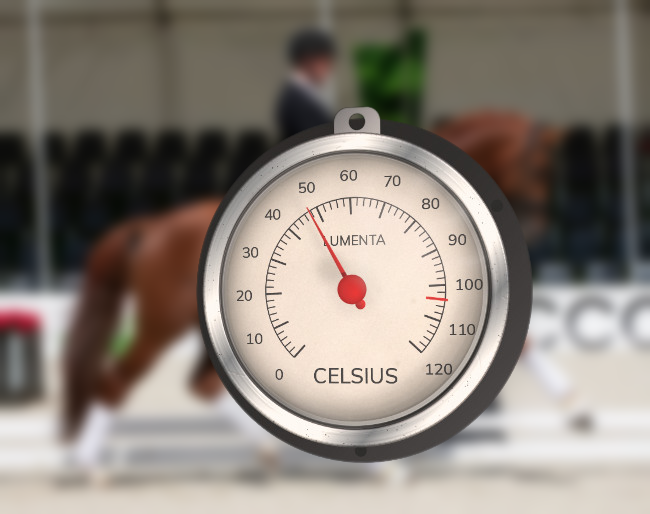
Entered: 48; °C
